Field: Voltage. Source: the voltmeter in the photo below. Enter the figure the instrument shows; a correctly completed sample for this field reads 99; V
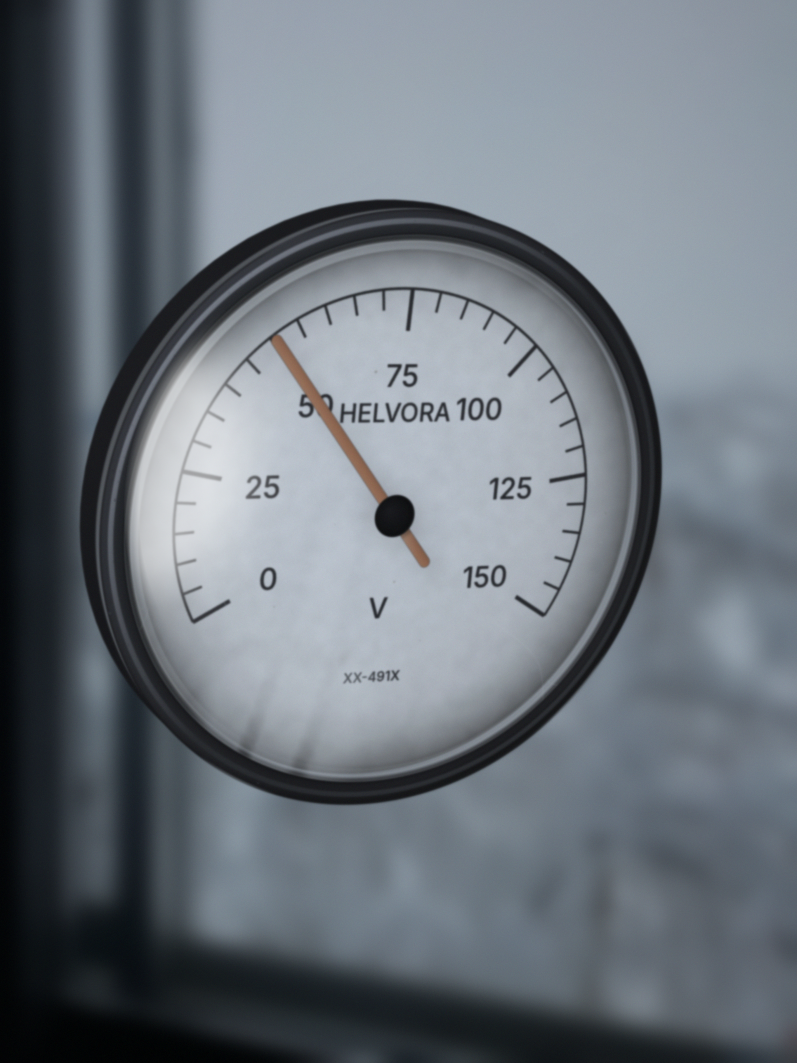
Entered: 50; V
